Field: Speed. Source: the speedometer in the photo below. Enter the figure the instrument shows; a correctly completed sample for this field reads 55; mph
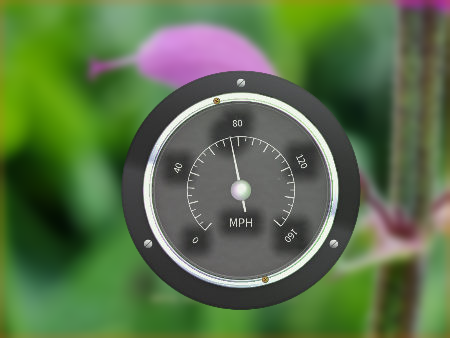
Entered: 75; mph
